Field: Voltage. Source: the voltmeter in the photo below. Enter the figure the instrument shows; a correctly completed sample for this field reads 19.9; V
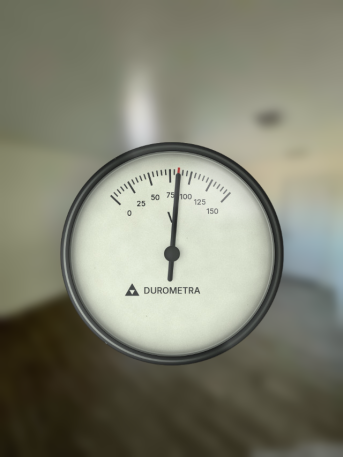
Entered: 85; V
